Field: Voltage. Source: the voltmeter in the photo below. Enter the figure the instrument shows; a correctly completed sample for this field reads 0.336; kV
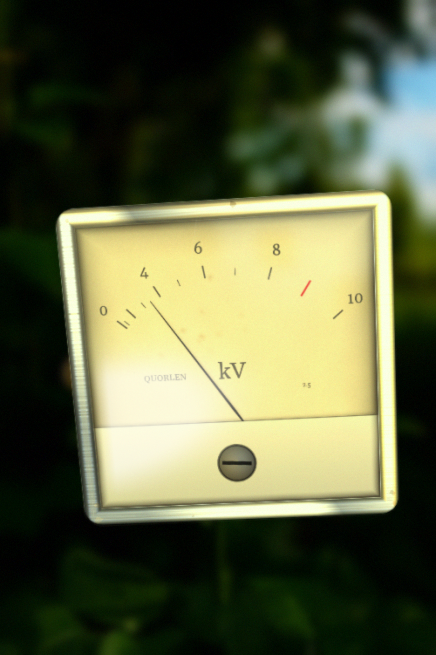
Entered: 3.5; kV
